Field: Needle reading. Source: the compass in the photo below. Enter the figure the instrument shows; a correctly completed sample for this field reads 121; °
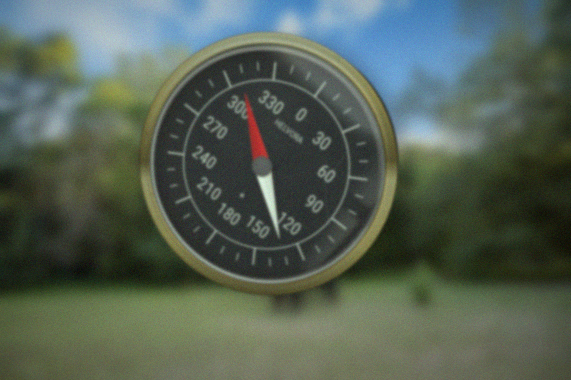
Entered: 310; °
